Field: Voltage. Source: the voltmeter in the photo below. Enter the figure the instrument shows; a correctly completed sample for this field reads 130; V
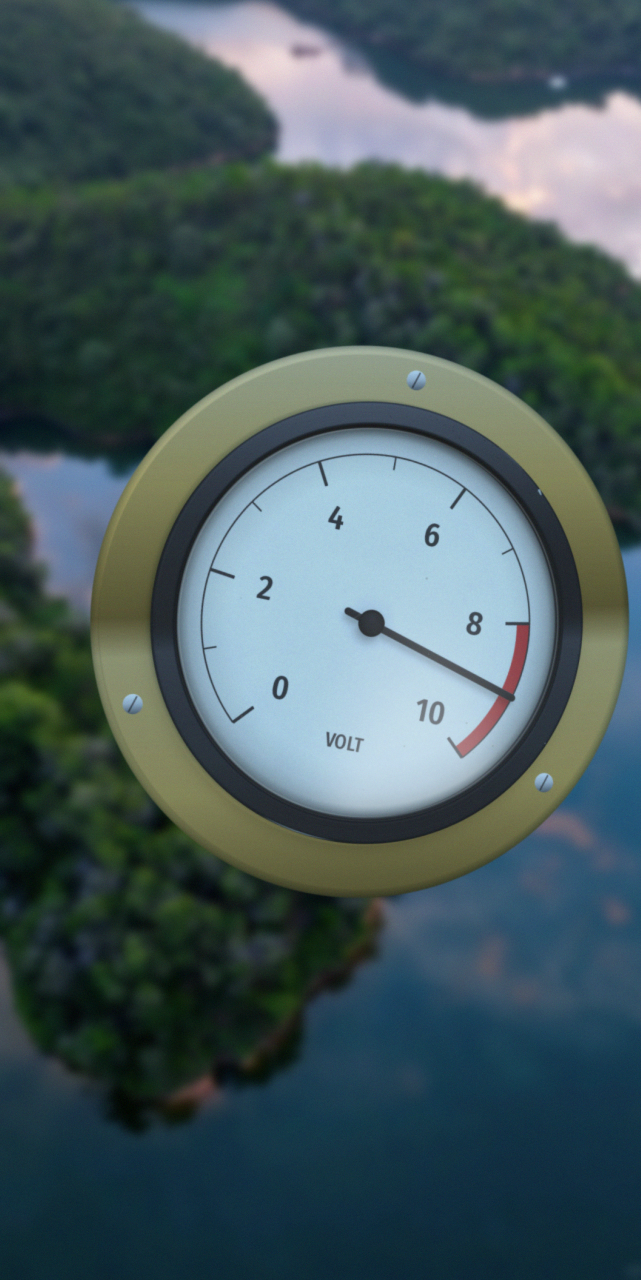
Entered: 9; V
